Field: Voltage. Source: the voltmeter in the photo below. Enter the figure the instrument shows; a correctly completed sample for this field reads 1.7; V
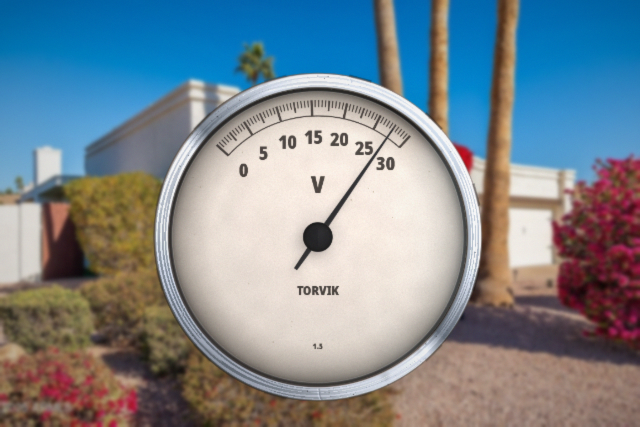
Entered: 27.5; V
